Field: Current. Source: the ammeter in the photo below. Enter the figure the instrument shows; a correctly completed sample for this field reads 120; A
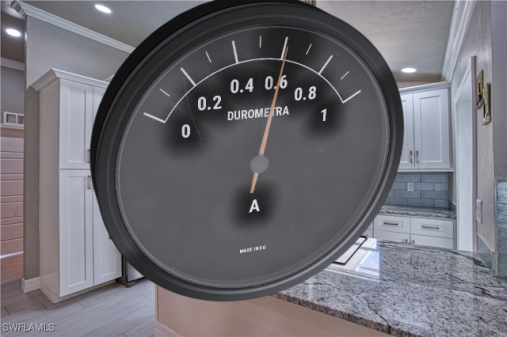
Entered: 0.6; A
